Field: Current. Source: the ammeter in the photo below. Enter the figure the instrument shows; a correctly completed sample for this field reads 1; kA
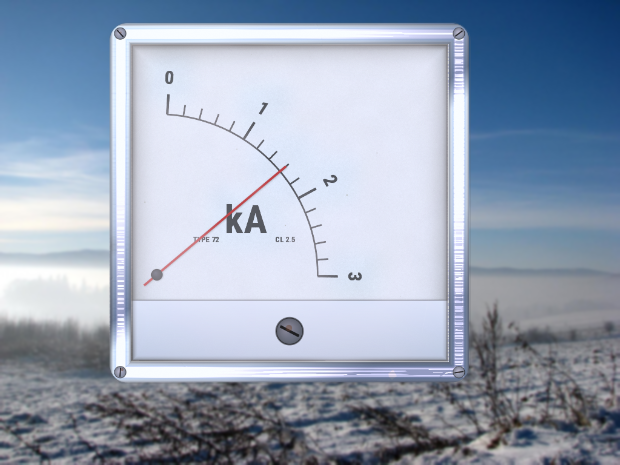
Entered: 1.6; kA
